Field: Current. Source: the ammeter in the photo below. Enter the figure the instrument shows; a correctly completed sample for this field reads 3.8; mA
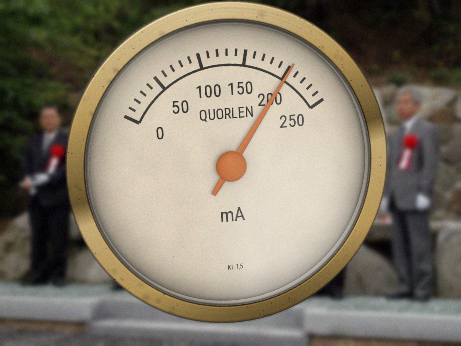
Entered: 200; mA
